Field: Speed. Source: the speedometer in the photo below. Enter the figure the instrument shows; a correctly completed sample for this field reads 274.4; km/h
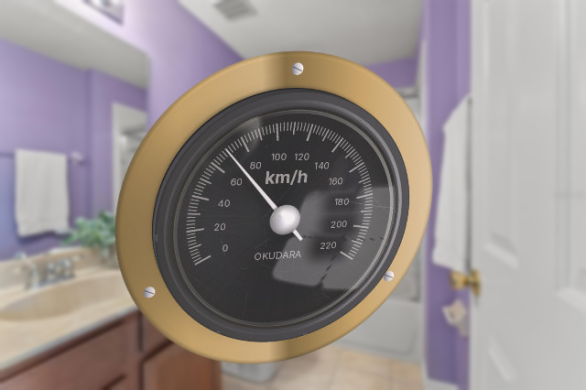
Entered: 70; km/h
